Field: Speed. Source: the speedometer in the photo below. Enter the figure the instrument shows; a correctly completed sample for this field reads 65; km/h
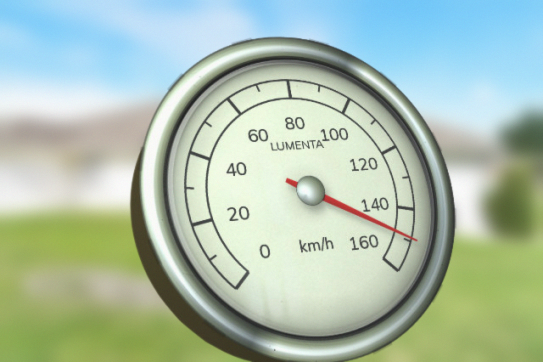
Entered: 150; km/h
